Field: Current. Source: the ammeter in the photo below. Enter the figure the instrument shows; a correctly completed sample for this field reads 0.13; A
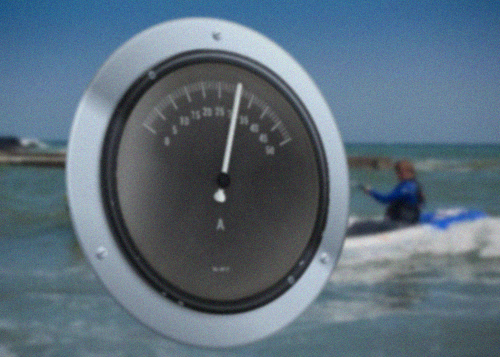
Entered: 30; A
